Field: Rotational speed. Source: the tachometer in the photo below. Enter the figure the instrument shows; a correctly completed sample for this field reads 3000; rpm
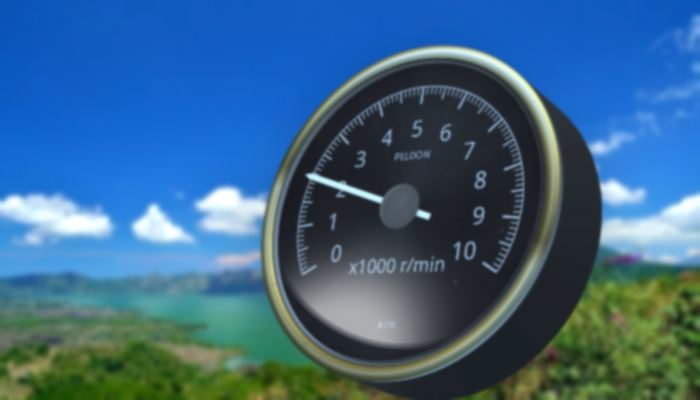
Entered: 2000; rpm
